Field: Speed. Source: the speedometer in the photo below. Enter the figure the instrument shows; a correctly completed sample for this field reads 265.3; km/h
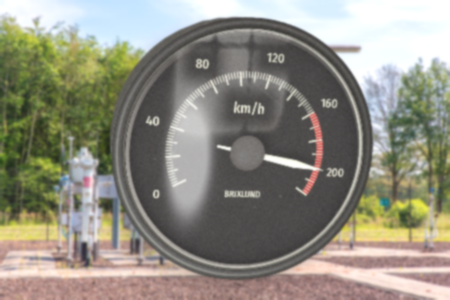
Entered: 200; km/h
